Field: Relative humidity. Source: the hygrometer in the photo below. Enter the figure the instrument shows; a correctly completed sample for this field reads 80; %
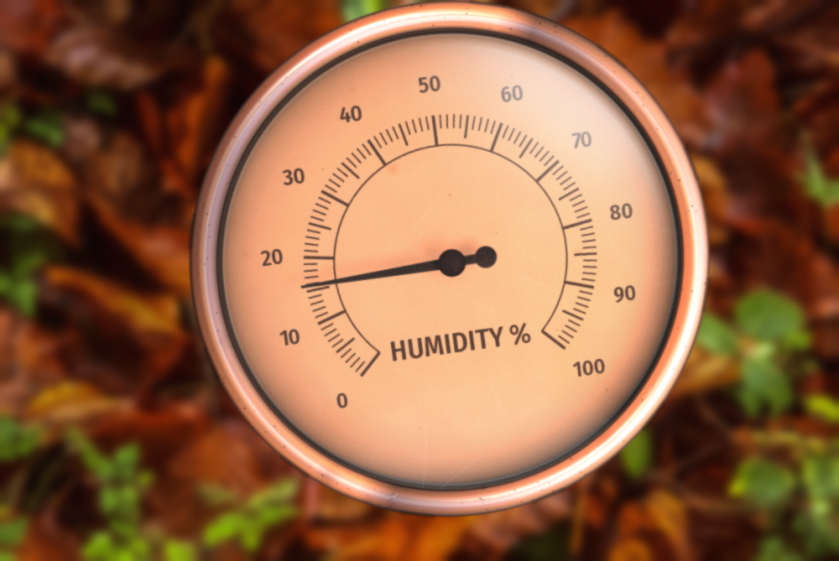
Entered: 16; %
